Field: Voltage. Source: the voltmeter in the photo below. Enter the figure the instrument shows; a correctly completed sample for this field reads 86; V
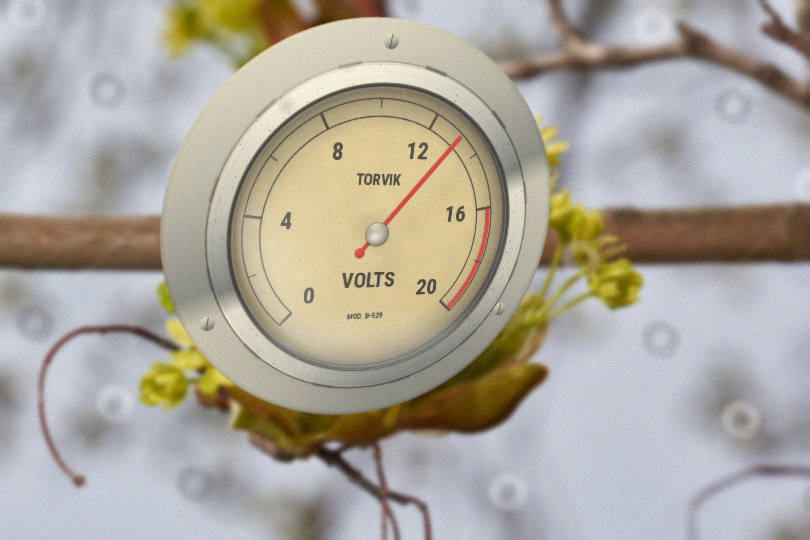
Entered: 13; V
